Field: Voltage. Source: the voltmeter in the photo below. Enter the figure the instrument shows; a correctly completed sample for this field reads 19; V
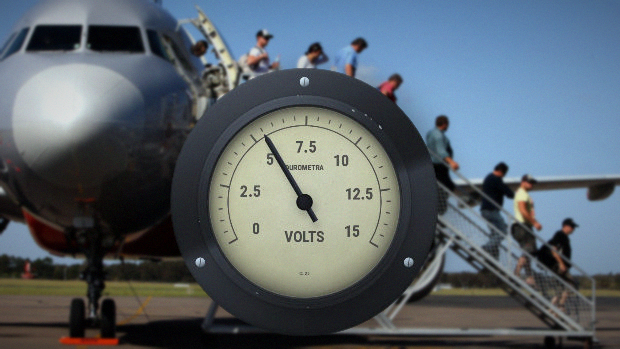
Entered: 5.5; V
